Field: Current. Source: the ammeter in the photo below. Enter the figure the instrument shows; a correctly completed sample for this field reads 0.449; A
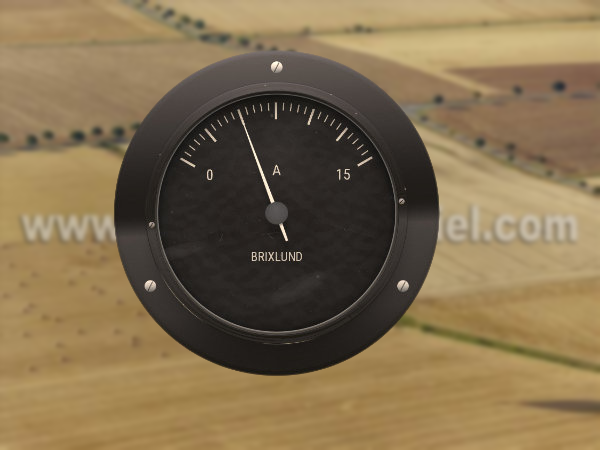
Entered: 5; A
